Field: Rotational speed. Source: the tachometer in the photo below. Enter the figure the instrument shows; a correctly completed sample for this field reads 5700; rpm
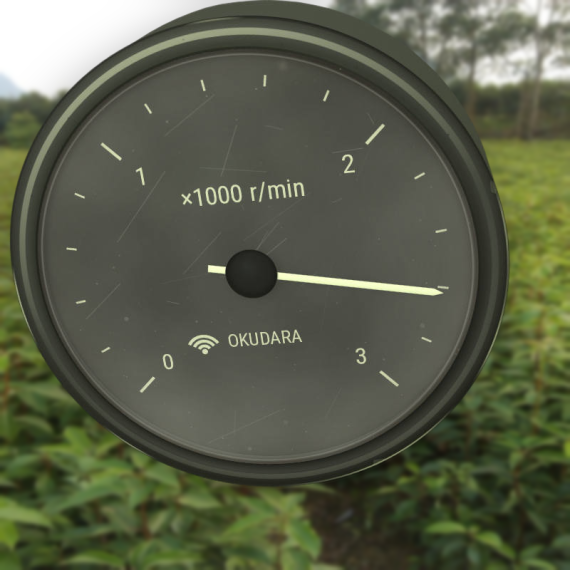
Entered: 2600; rpm
